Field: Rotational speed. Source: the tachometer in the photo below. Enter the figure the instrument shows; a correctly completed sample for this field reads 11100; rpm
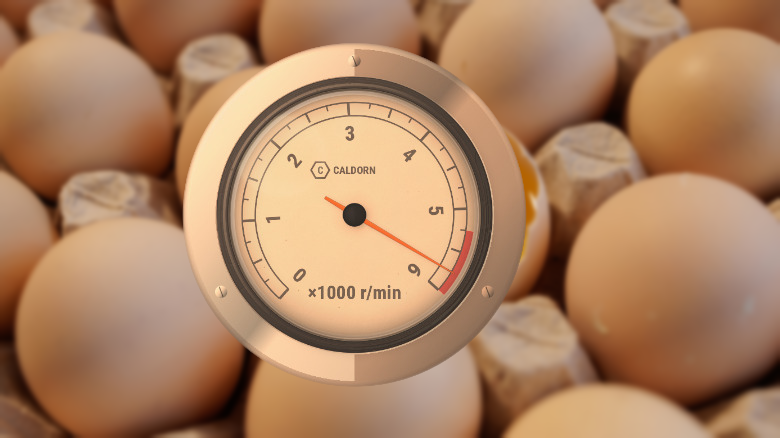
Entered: 5750; rpm
